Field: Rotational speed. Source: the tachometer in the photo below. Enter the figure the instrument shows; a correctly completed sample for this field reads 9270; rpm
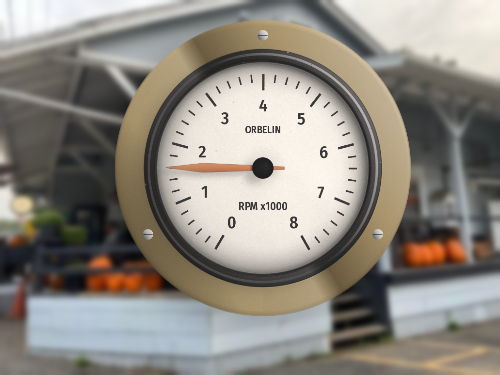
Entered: 1600; rpm
